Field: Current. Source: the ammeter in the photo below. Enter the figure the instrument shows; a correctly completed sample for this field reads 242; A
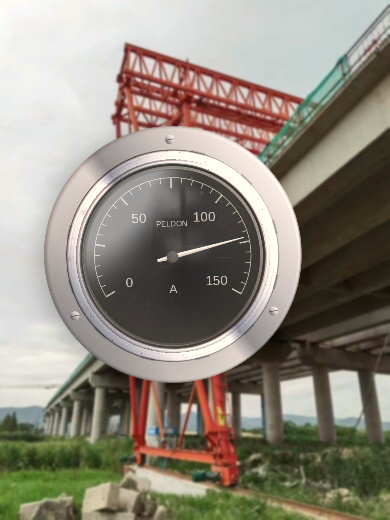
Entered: 122.5; A
